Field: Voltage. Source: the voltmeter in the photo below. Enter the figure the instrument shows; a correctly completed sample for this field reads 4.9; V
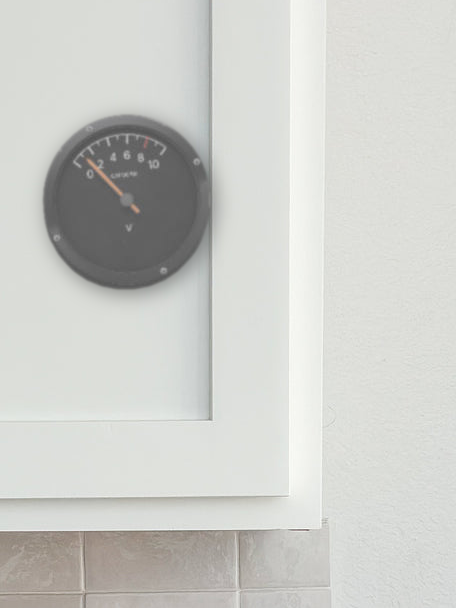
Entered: 1; V
